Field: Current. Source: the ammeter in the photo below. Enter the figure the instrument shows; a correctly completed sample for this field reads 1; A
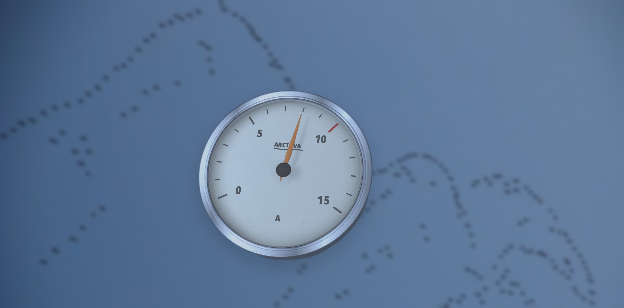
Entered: 8; A
